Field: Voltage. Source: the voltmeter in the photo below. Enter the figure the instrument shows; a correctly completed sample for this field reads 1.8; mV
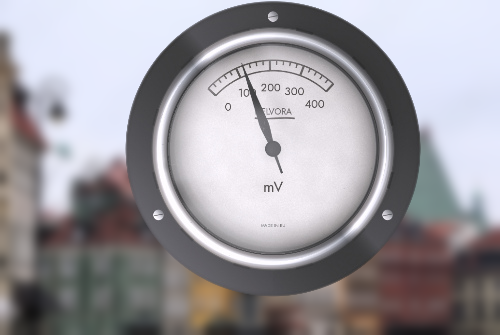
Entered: 120; mV
